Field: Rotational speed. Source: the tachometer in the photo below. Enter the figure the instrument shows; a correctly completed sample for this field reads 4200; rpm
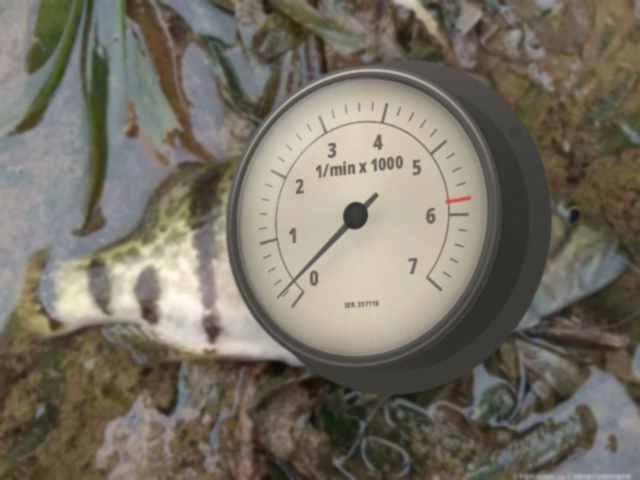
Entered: 200; rpm
